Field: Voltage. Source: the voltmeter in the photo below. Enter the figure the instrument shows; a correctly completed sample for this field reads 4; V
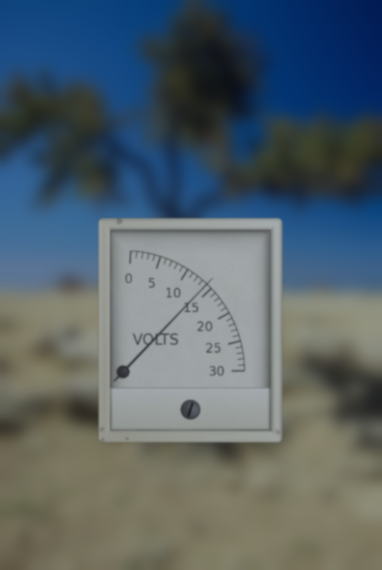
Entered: 14; V
